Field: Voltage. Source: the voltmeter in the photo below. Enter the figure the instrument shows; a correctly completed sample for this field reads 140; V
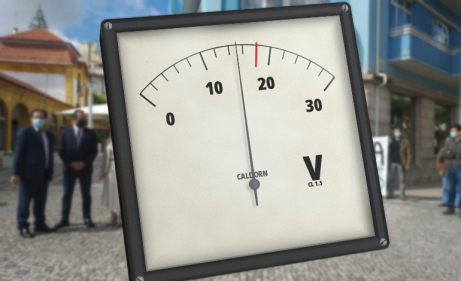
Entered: 15; V
